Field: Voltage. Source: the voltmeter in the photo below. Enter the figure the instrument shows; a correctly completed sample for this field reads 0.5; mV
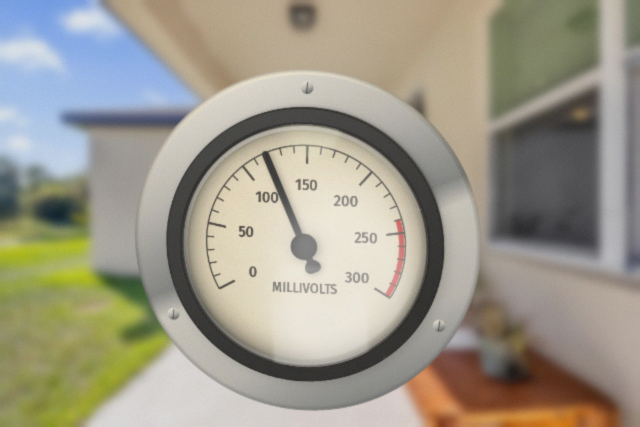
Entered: 120; mV
